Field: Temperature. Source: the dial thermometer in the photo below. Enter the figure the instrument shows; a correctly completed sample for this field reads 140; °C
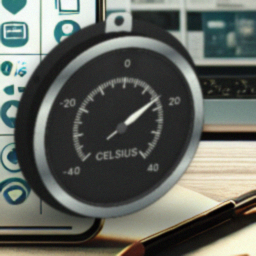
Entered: 15; °C
